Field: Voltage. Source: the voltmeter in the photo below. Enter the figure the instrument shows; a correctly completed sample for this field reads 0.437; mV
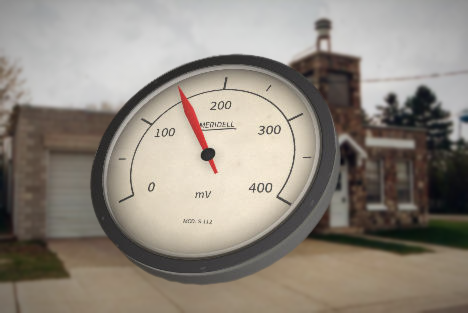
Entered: 150; mV
